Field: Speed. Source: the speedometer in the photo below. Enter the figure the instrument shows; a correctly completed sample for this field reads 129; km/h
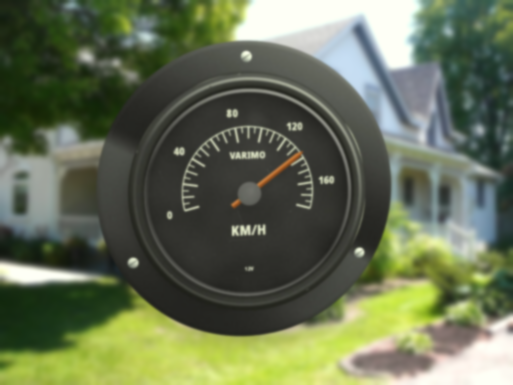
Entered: 135; km/h
